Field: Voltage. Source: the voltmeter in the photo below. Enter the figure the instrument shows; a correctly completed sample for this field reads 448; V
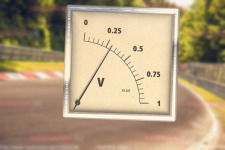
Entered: 0.3; V
